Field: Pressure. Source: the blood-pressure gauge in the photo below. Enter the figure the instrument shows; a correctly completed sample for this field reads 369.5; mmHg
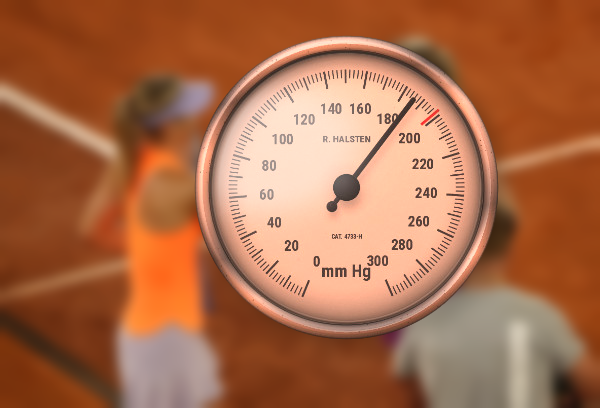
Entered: 186; mmHg
